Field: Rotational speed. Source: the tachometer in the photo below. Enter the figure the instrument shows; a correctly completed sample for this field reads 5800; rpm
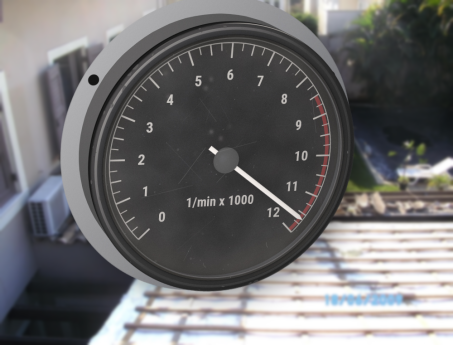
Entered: 11625; rpm
